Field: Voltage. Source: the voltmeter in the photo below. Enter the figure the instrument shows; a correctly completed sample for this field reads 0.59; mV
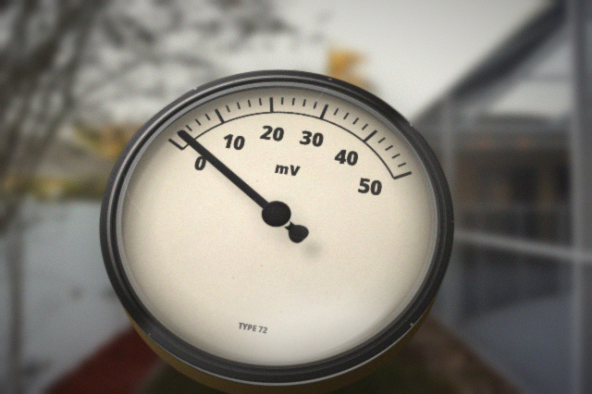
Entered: 2; mV
